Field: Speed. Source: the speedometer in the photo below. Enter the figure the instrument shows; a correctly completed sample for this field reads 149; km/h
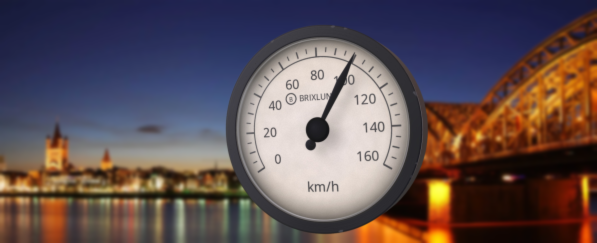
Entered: 100; km/h
